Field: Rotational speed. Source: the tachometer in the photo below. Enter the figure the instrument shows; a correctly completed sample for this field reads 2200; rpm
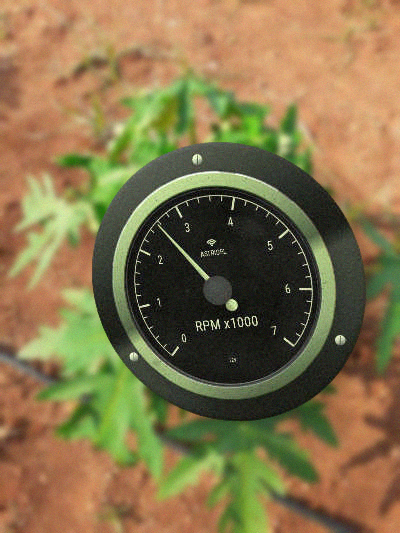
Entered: 2600; rpm
